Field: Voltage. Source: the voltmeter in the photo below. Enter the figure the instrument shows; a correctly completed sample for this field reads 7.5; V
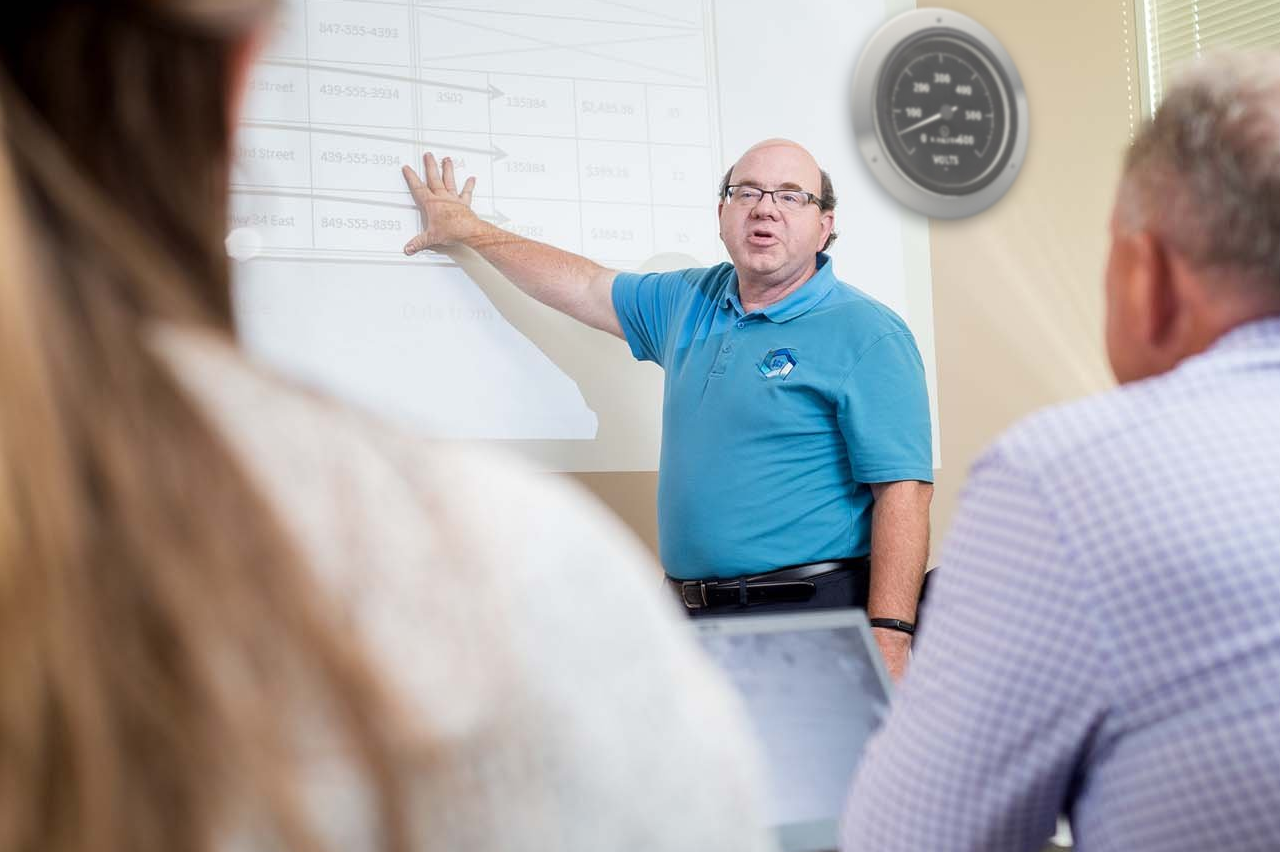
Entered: 50; V
